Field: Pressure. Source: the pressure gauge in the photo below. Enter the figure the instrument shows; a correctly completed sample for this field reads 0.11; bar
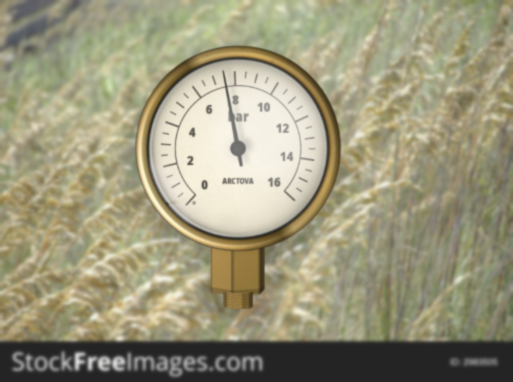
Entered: 7.5; bar
